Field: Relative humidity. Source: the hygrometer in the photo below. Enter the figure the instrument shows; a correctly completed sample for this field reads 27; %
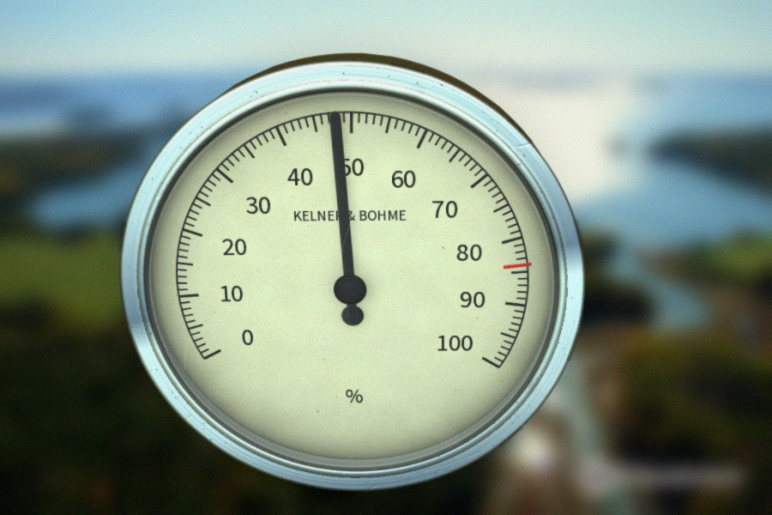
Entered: 48; %
